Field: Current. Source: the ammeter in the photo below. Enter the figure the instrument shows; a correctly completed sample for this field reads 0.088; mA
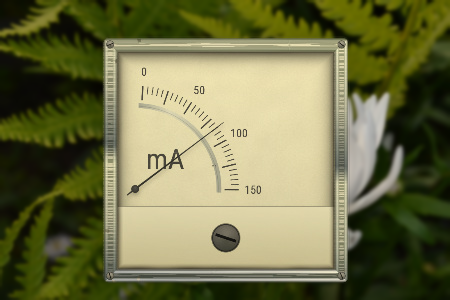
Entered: 85; mA
